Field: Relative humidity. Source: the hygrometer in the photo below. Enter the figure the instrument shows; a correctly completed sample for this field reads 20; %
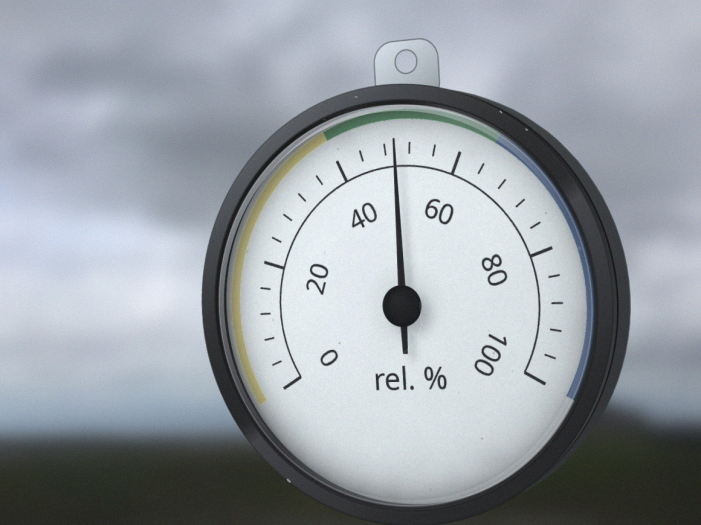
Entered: 50; %
